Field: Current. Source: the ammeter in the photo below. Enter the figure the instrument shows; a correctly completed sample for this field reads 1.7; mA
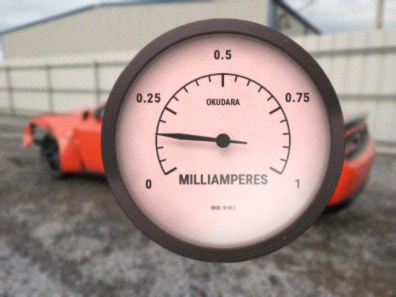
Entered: 0.15; mA
